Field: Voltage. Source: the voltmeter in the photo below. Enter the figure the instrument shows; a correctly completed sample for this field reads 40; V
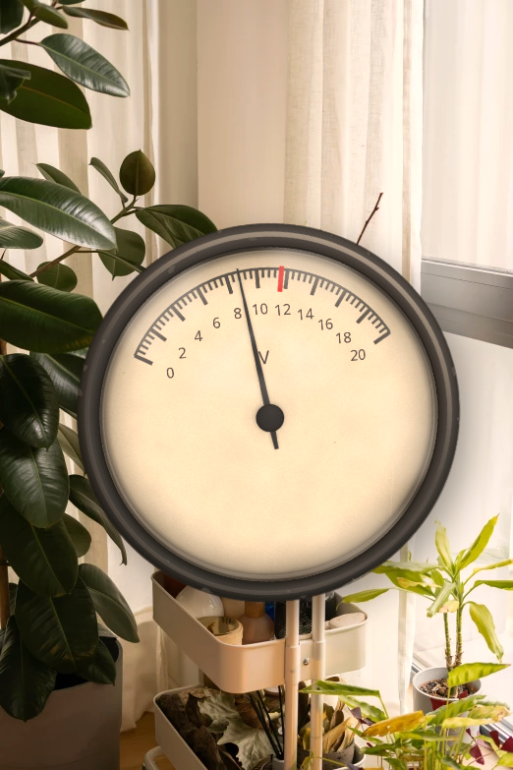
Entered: 8.8; V
